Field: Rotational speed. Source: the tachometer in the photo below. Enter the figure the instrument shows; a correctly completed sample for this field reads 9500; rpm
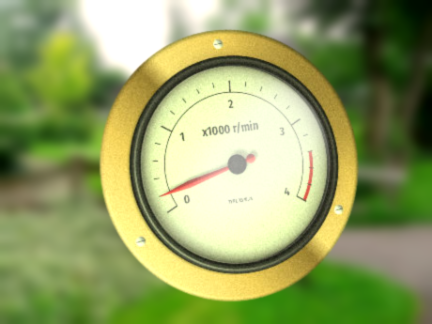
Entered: 200; rpm
